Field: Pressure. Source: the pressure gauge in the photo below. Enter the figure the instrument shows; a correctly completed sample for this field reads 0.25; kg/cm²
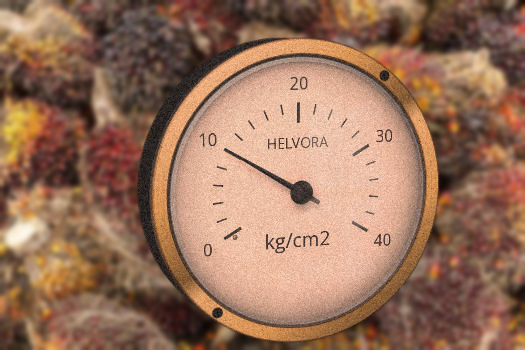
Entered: 10; kg/cm²
